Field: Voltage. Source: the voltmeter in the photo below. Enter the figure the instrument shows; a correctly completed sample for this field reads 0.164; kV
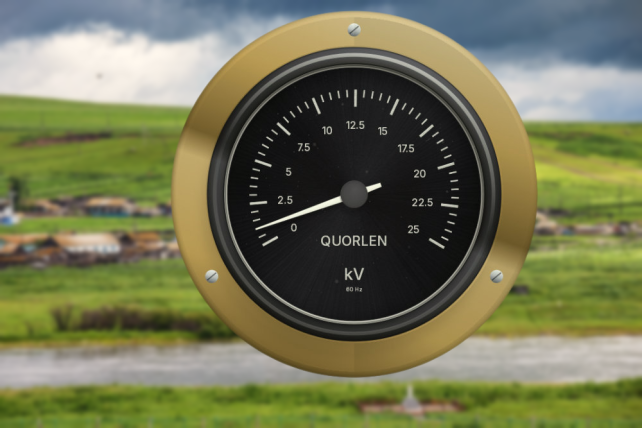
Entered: 1; kV
